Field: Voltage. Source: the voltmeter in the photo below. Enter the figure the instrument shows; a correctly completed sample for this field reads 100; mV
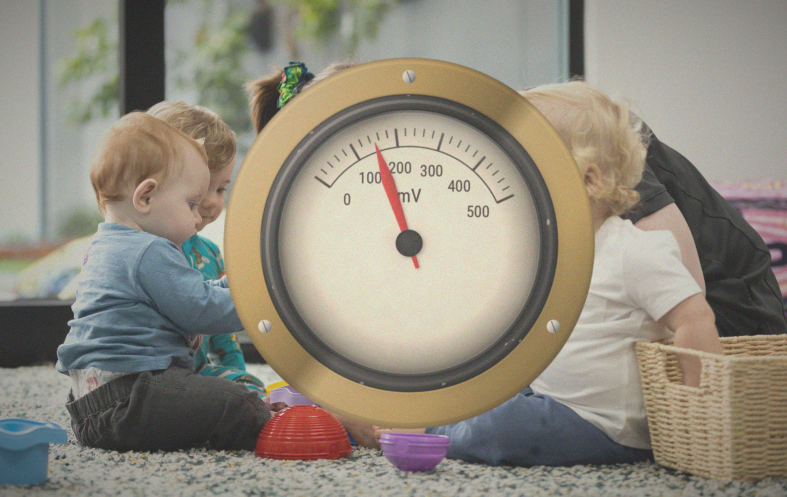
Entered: 150; mV
